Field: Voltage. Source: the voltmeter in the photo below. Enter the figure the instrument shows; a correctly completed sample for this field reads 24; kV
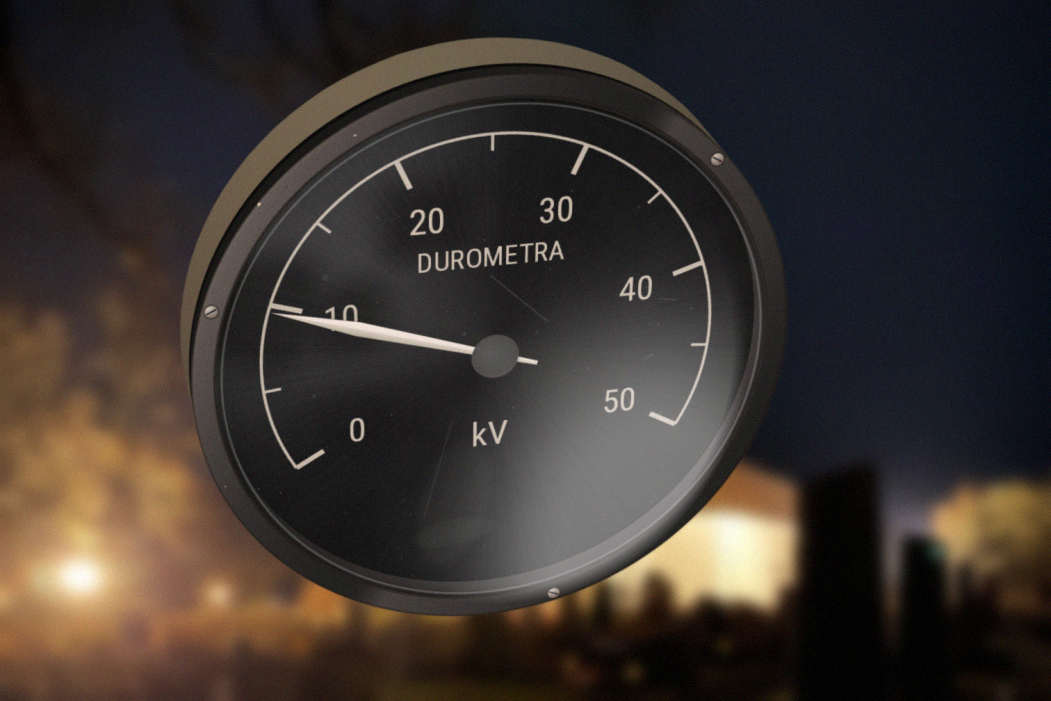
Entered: 10; kV
